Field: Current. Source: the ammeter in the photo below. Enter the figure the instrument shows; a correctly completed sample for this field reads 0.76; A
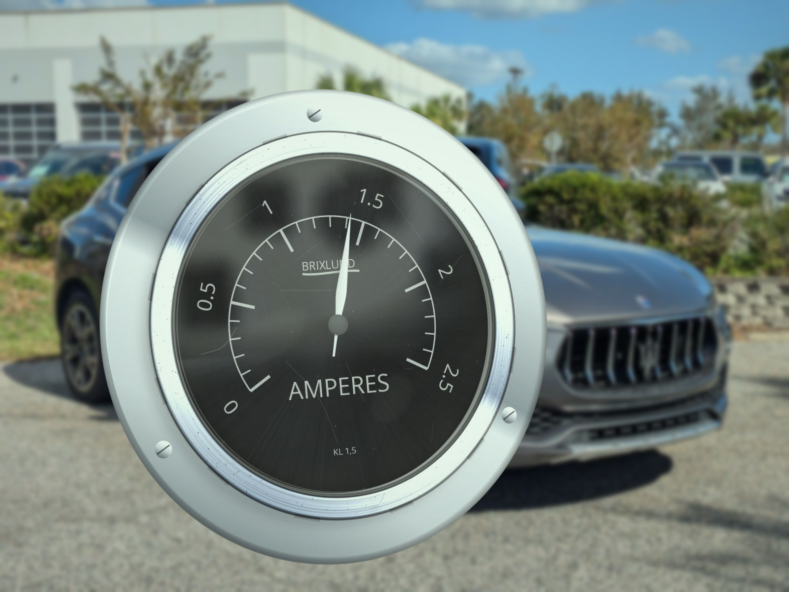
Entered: 1.4; A
